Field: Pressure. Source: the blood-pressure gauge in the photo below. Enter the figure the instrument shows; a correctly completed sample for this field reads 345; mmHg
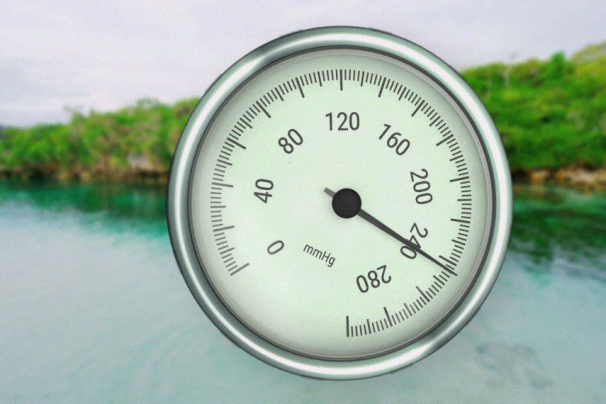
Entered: 244; mmHg
